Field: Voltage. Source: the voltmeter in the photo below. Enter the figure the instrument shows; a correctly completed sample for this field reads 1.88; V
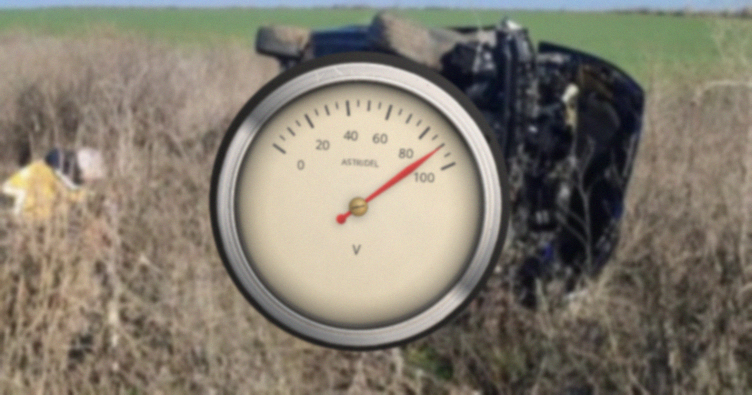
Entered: 90; V
